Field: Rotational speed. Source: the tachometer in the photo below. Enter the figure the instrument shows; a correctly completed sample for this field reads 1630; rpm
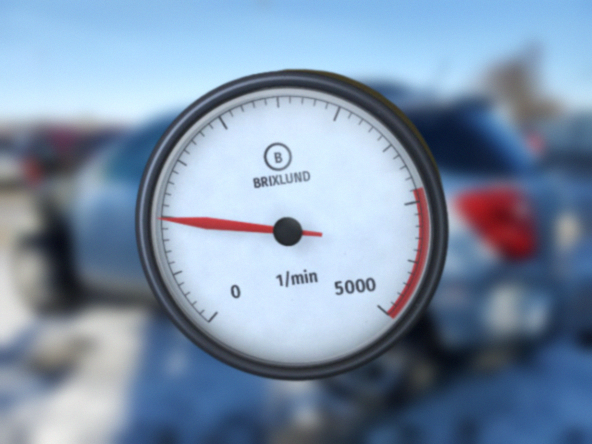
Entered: 1000; rpm
